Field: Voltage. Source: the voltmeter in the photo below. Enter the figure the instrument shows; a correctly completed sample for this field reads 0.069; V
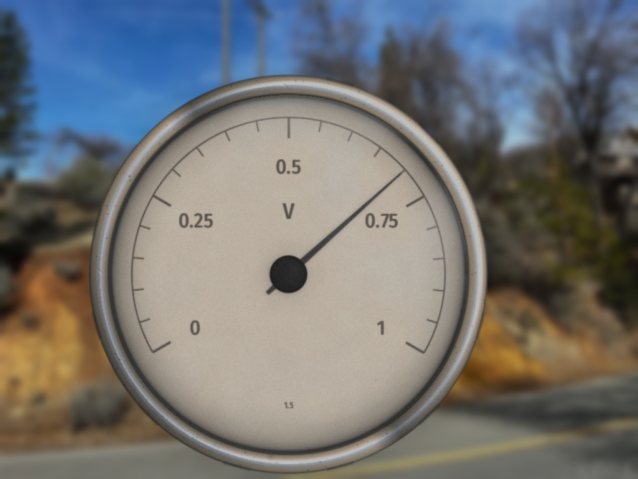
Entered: 0.7; V
